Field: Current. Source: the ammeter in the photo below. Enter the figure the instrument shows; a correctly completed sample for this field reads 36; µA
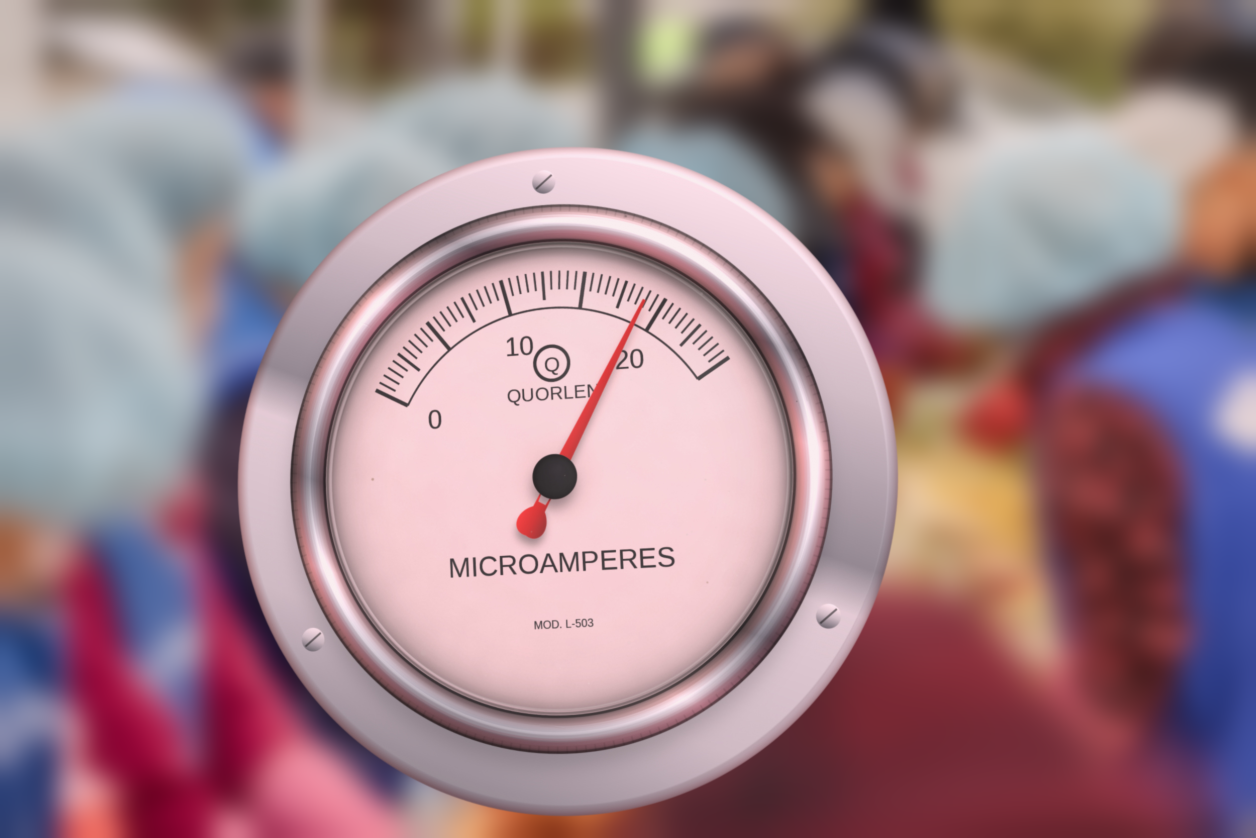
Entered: 19; µA
